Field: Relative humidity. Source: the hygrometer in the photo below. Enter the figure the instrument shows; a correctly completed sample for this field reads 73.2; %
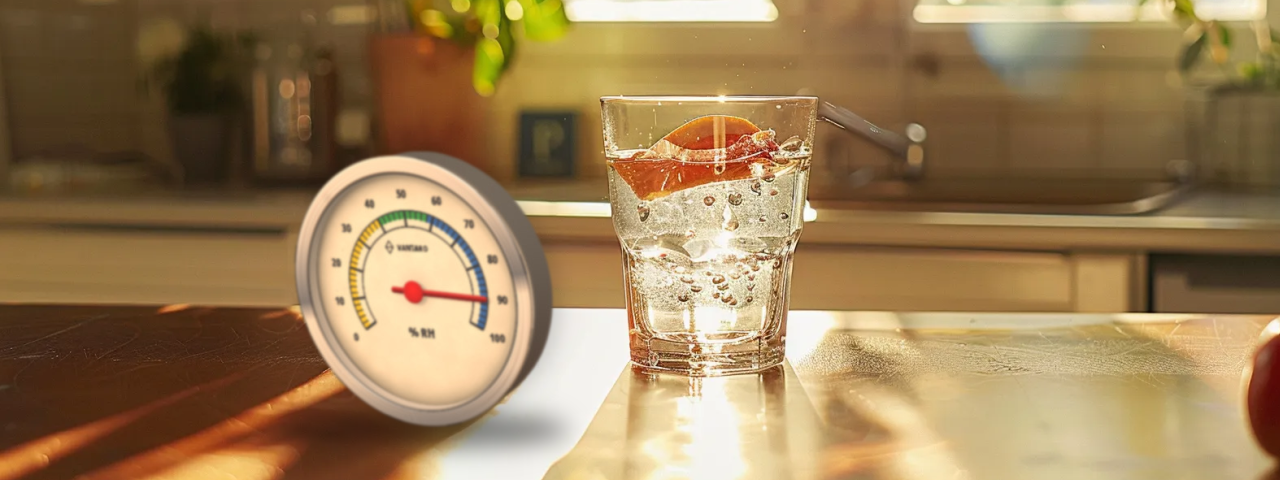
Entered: 90; %
